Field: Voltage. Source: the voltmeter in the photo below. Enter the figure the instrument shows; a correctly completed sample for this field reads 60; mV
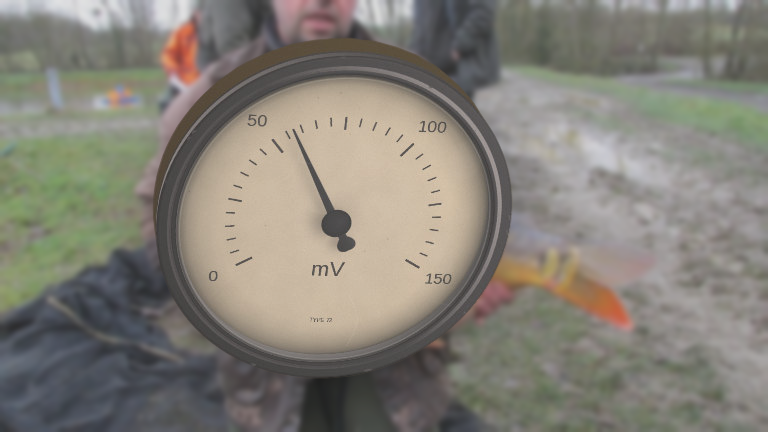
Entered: 57.5; mV
